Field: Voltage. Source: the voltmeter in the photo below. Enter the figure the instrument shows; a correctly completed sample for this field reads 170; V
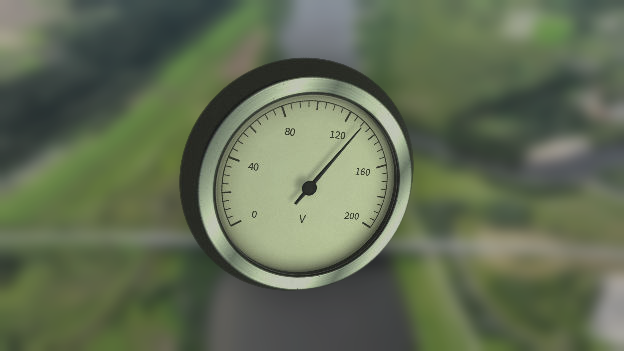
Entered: 130; V
